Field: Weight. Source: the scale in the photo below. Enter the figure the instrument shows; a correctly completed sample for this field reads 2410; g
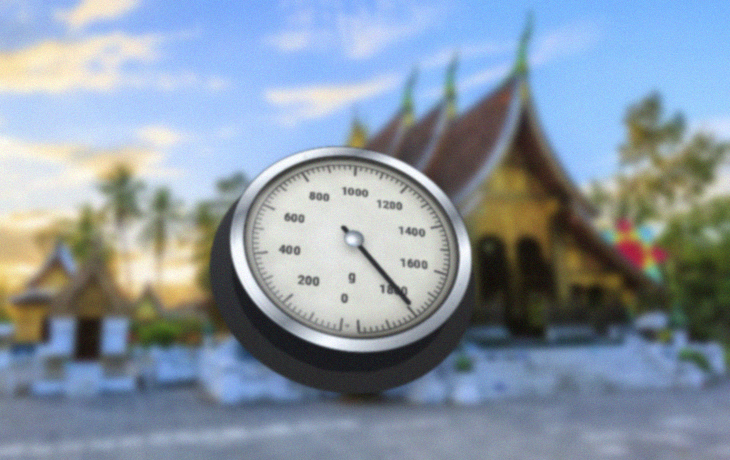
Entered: 1800; g
